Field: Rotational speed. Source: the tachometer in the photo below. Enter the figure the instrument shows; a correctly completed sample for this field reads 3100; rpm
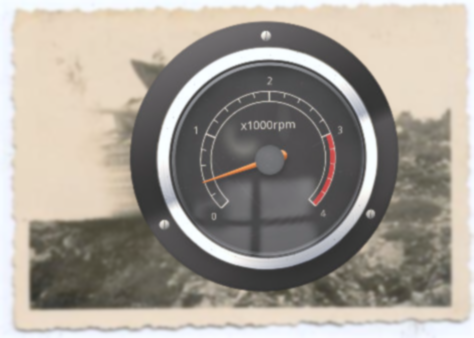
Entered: 400; rpm
